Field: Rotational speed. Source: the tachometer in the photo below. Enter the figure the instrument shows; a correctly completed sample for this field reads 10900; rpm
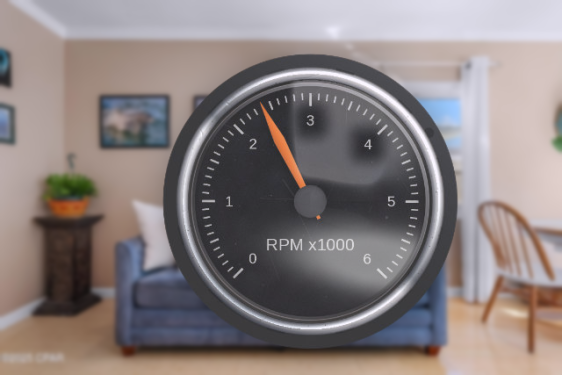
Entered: 2400; rpm
